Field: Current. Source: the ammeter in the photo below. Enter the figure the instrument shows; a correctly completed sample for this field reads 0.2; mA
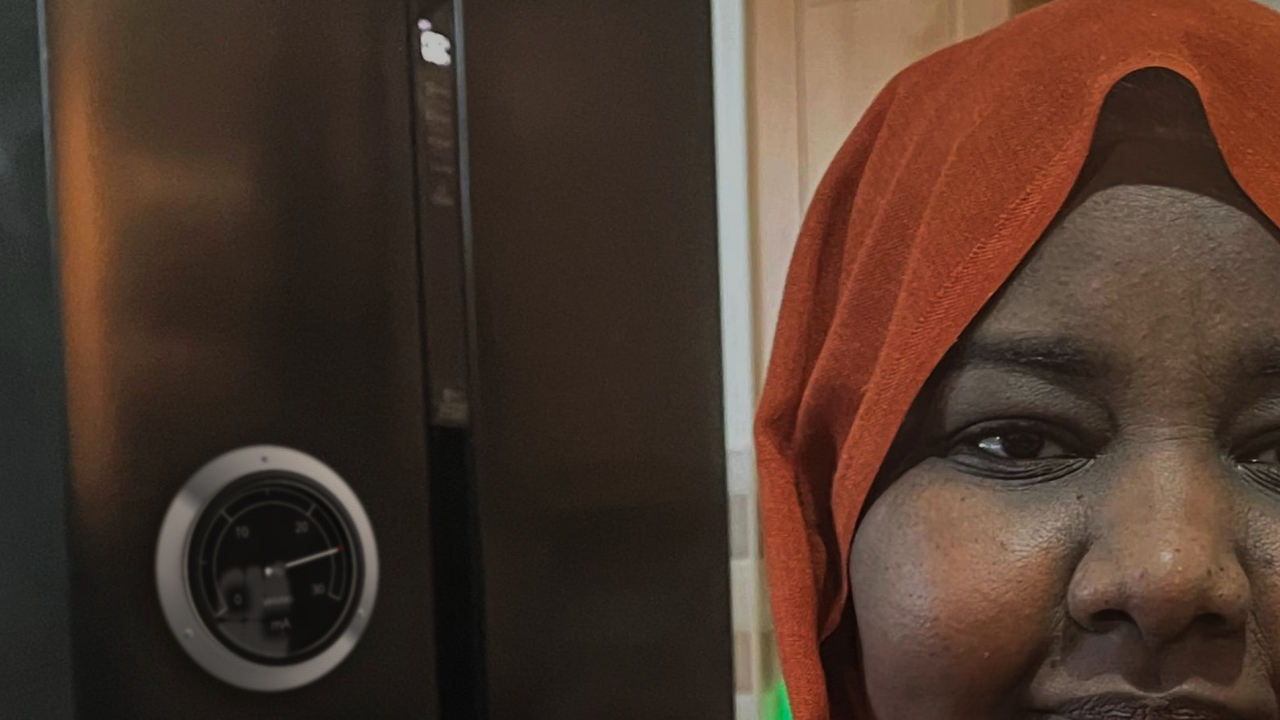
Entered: 25; mA
